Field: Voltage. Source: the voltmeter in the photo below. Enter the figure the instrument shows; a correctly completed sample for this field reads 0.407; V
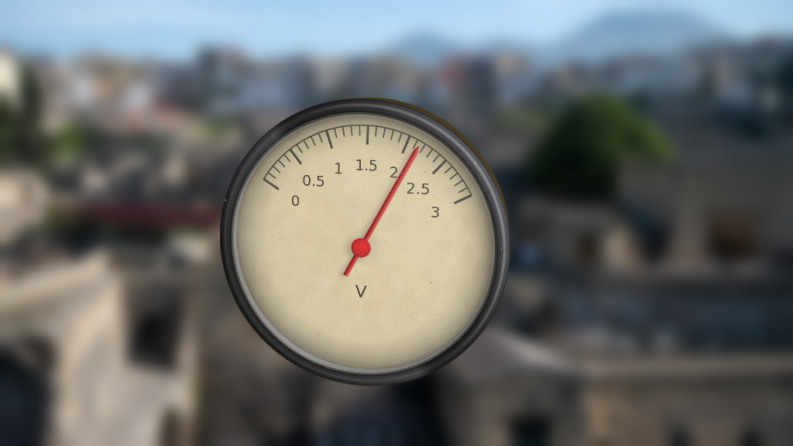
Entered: 2.15; V
